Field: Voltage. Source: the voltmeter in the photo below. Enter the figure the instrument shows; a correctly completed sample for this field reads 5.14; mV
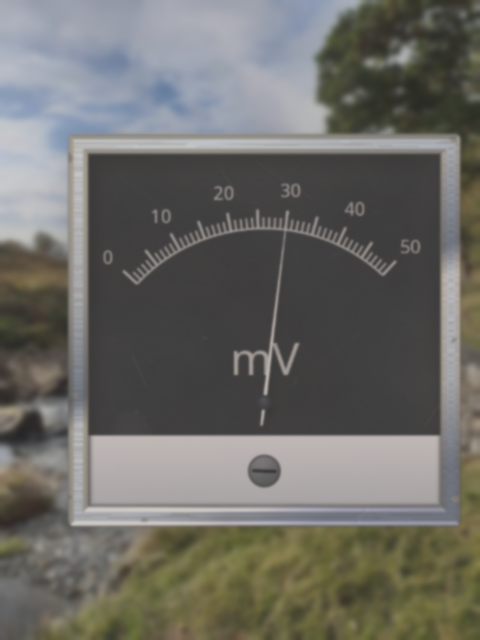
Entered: 30; mV
